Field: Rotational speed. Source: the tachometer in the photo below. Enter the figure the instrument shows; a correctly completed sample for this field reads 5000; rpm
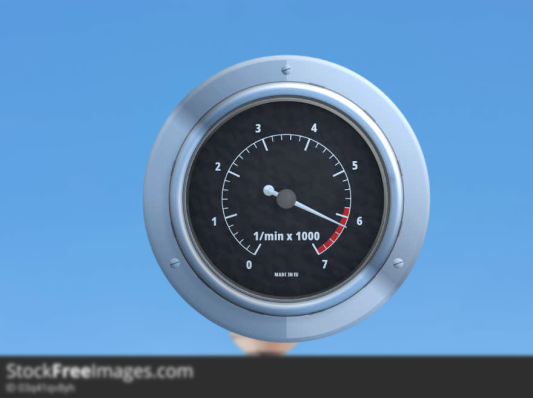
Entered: 6200; rpm
